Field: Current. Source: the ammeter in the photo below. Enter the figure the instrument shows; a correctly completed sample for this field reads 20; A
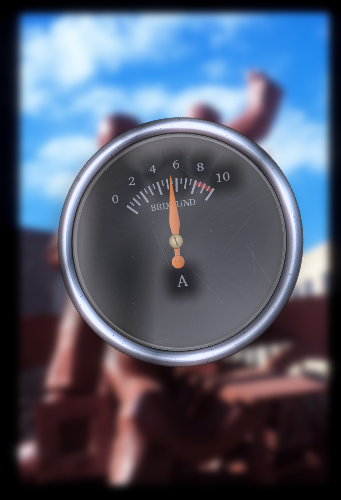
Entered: 5.5; A
